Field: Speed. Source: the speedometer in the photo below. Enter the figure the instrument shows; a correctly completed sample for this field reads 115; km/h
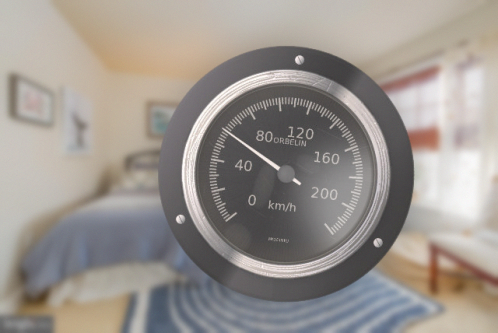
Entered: 60; km/h
